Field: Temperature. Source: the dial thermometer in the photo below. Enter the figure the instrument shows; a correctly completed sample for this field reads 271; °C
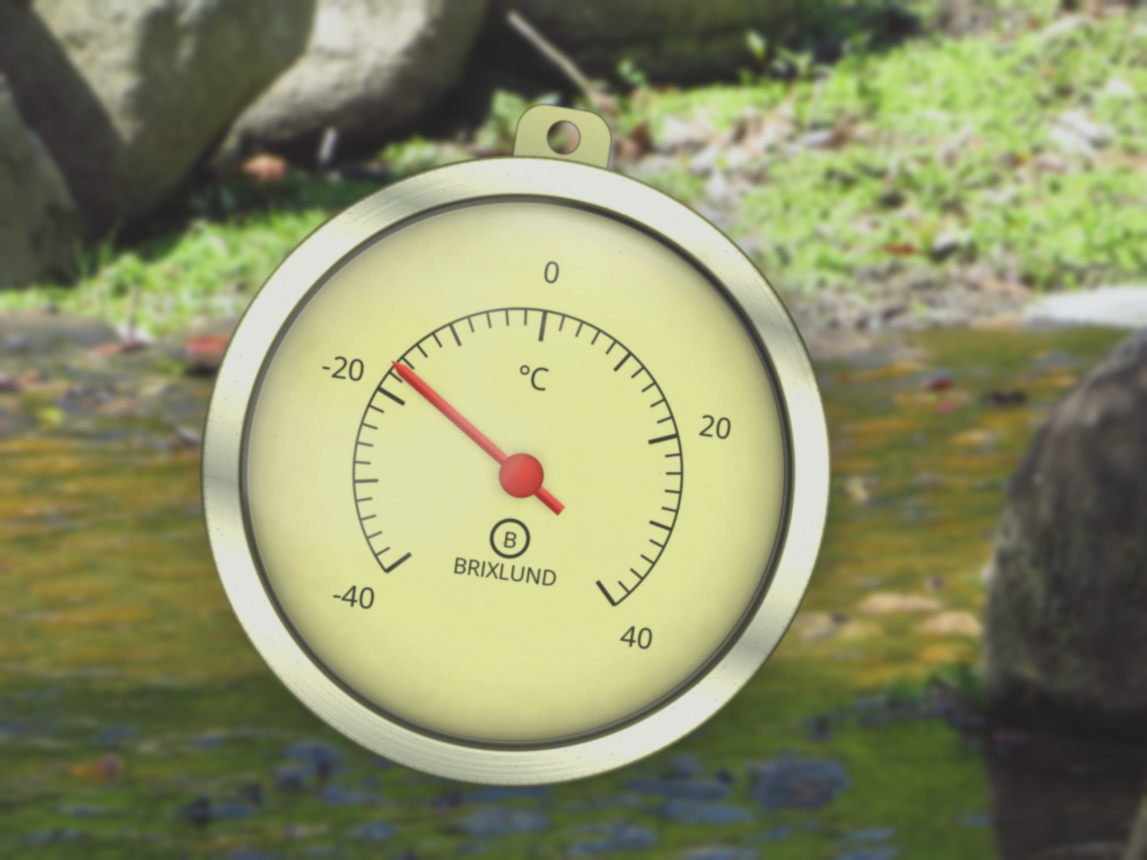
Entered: -17; °C
